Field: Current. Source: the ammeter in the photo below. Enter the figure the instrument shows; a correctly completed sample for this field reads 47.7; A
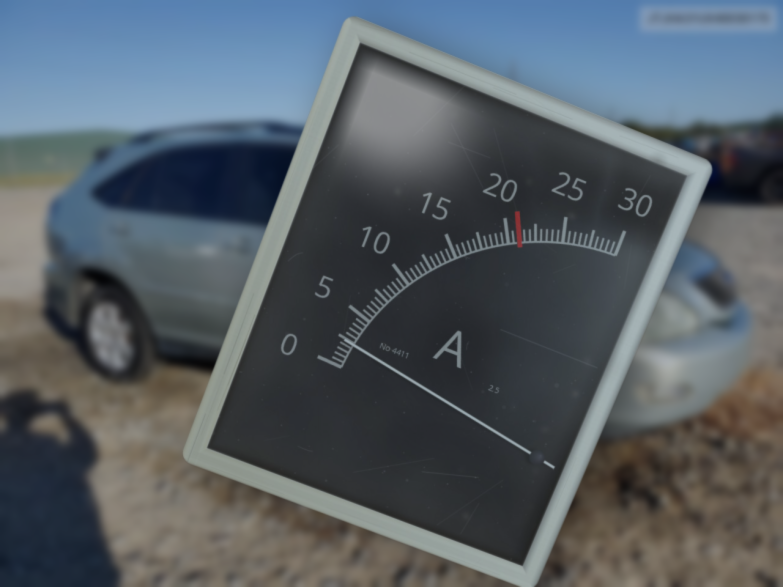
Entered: 2.5; A
